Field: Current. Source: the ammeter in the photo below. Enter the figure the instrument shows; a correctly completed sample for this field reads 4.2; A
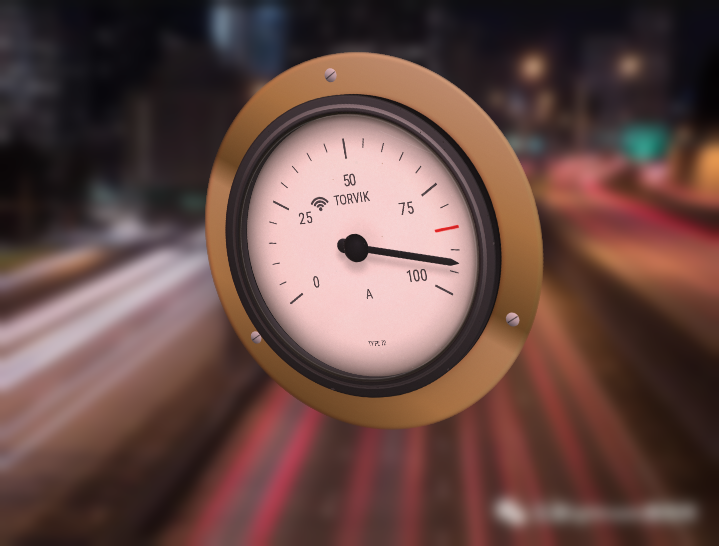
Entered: 92.5; A
